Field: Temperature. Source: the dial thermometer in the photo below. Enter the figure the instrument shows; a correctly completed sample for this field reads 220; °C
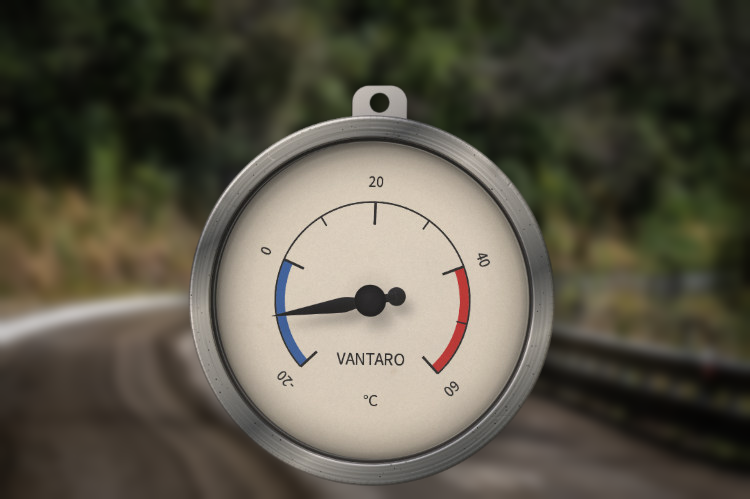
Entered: -10; °C
